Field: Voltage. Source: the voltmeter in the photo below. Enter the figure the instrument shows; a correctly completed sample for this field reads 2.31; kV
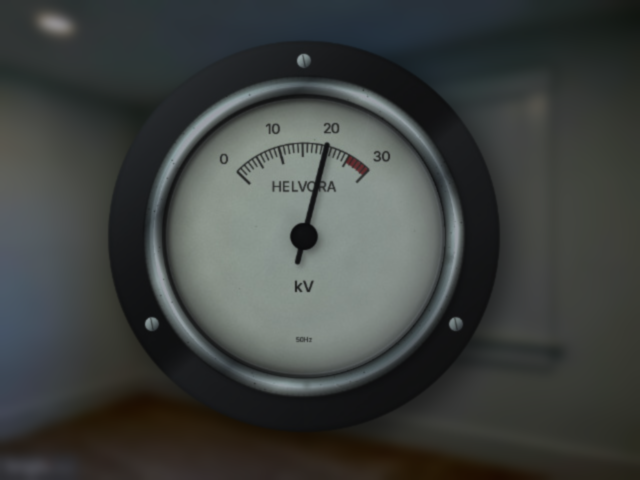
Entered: 20; kV
